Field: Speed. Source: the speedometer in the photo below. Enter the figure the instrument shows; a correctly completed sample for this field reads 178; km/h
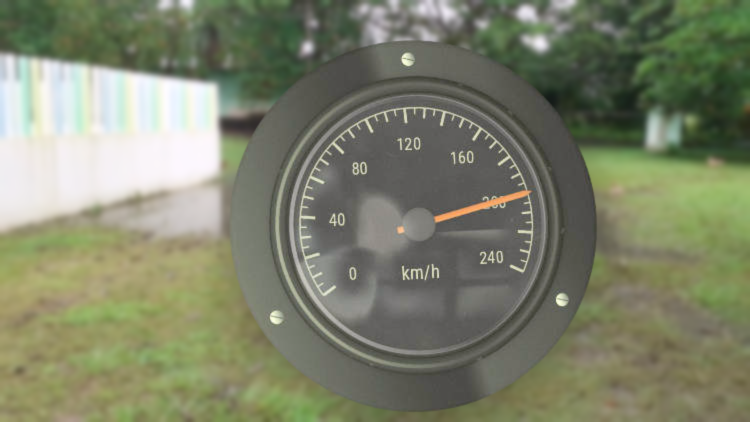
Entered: 200; km/h
